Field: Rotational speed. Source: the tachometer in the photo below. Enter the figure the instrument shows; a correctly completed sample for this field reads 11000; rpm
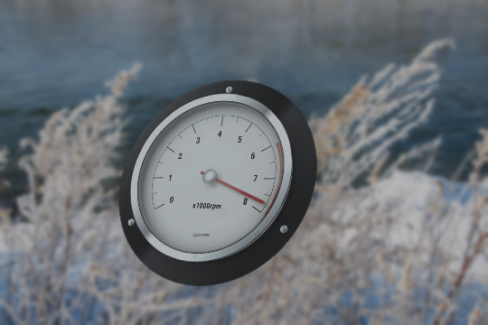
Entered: 7750; rpm
